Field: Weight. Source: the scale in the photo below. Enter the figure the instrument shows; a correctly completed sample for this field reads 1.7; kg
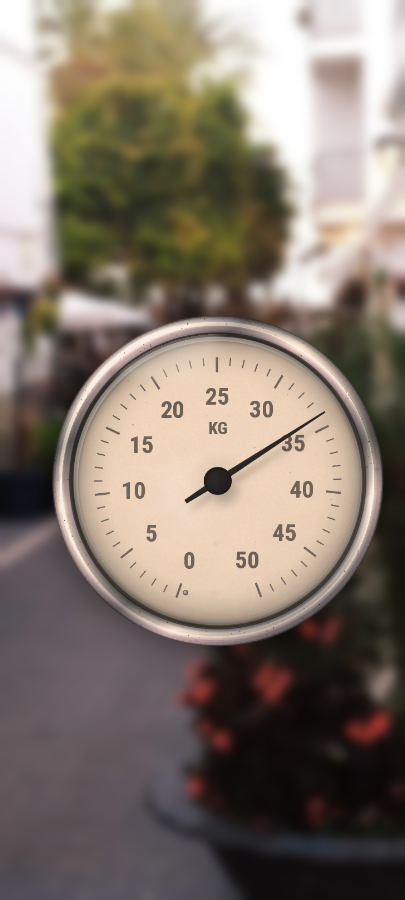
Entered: 34; kg
